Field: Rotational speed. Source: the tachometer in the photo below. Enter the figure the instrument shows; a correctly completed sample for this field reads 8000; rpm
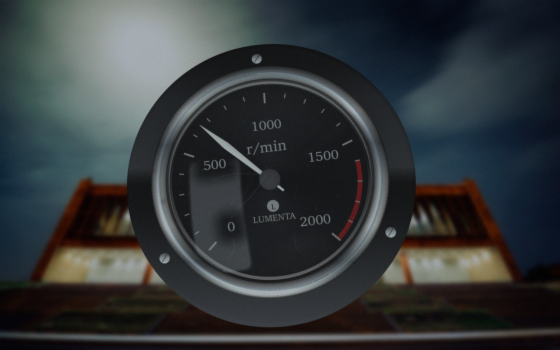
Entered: 650; rpm
